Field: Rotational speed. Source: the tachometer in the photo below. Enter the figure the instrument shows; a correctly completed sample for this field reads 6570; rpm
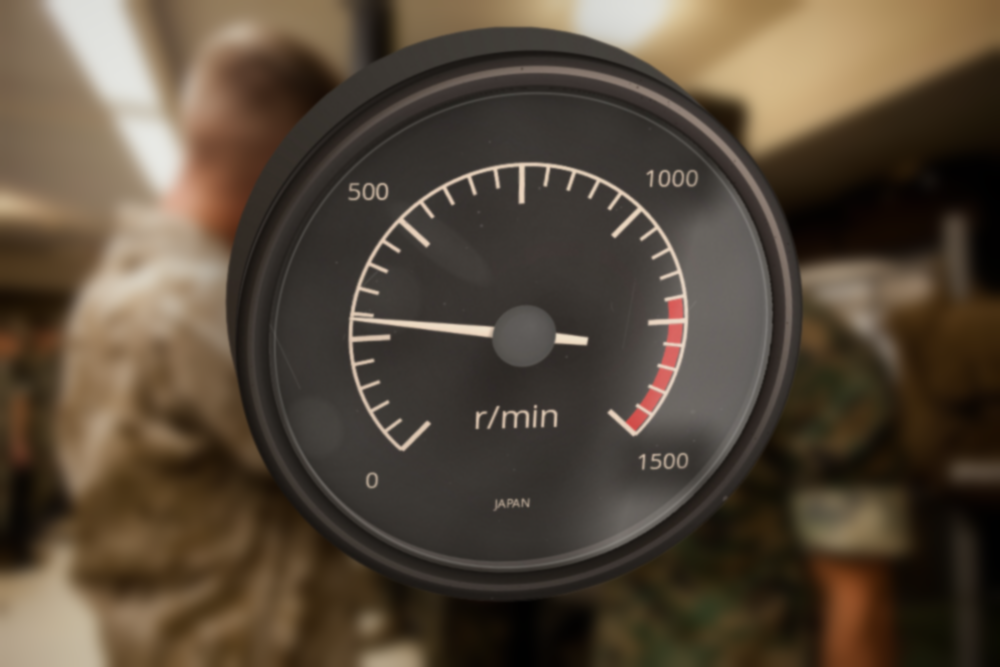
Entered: 300; rpm
